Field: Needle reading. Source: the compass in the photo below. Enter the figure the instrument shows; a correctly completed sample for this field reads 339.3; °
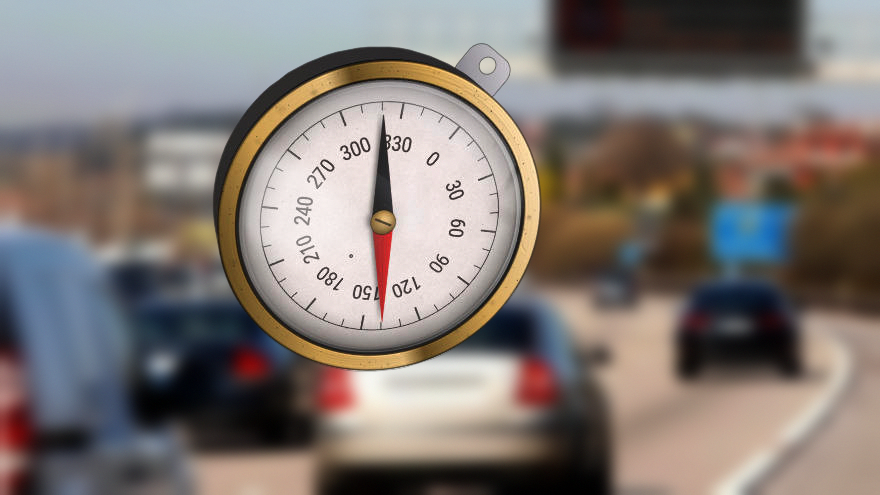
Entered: 140; °
